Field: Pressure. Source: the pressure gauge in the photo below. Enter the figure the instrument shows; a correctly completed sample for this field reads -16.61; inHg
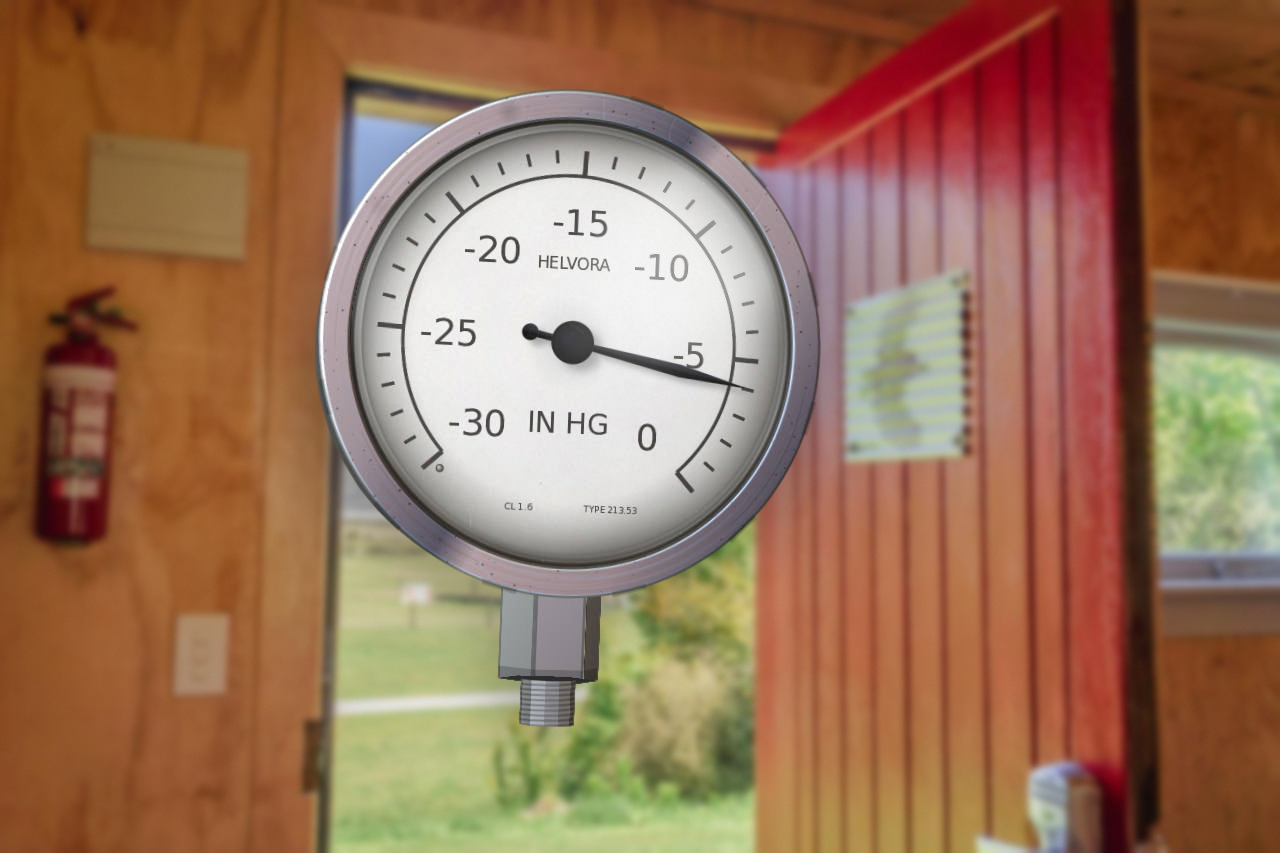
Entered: -4; inHg
